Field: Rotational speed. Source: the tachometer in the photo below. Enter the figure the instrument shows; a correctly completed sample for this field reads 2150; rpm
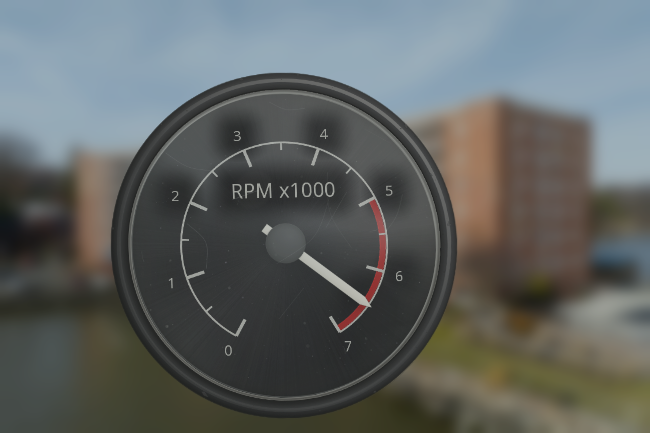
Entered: 6500; rpm
